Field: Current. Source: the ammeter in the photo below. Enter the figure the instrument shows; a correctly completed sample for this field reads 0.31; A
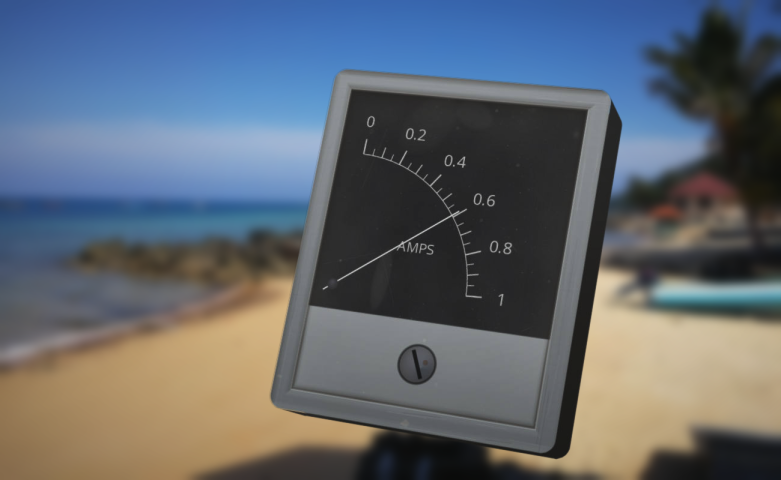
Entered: 0.6; A
